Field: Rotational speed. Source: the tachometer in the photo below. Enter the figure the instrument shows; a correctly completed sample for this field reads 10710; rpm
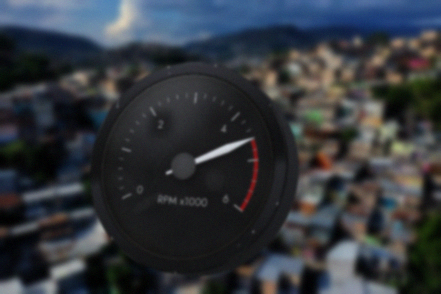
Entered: 4600; rpm
